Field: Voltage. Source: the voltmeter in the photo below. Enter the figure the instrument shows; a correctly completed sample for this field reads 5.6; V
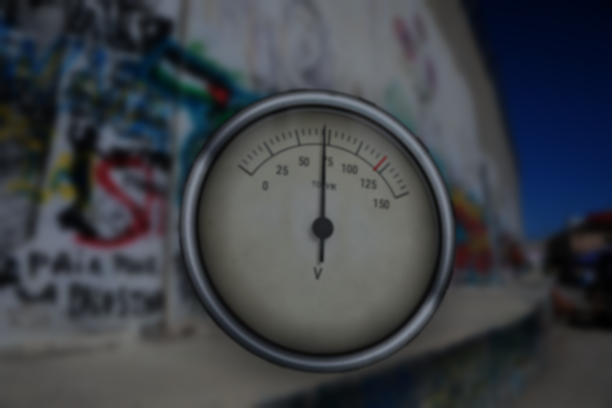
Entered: 70; V
